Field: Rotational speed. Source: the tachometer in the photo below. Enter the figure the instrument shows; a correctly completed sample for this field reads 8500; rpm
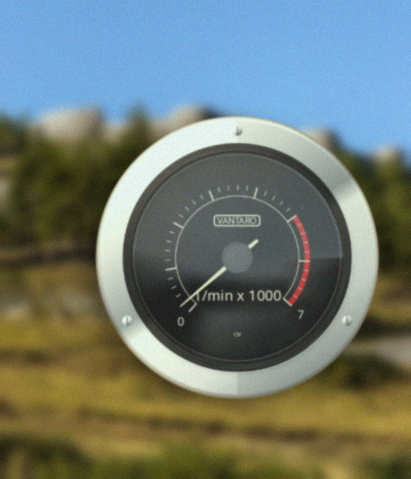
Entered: 200; rpm
